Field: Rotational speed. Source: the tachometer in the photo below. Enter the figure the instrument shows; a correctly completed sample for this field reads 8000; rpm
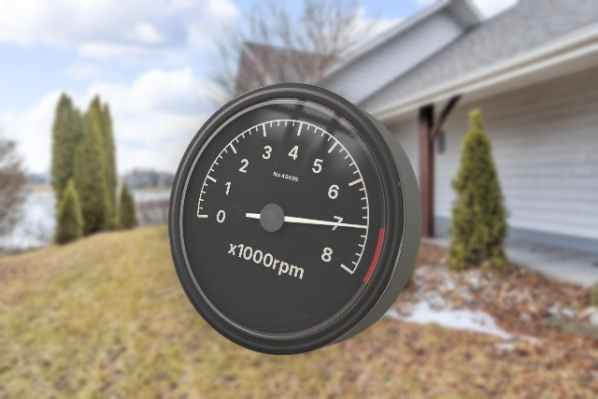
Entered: 7000; rpm
